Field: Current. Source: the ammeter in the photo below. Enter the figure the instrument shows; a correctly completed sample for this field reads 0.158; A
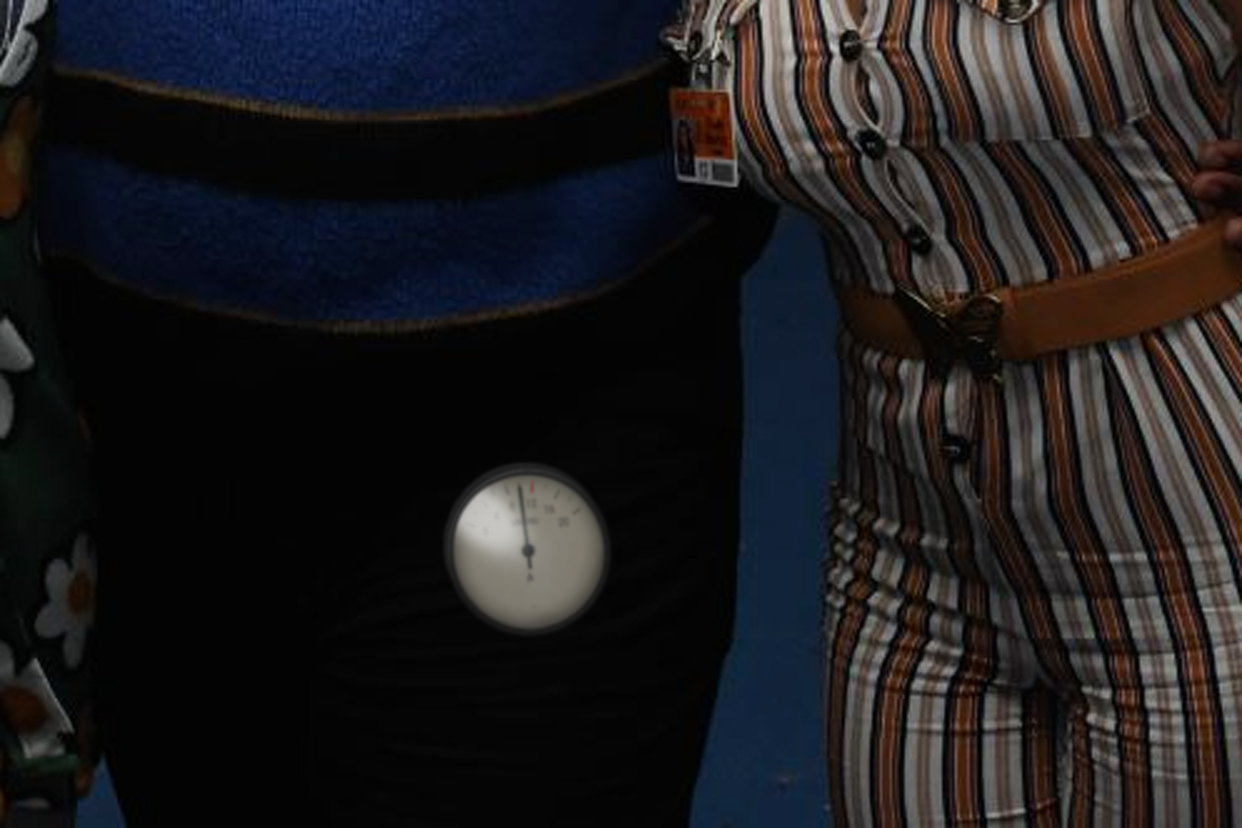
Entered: 10; A
